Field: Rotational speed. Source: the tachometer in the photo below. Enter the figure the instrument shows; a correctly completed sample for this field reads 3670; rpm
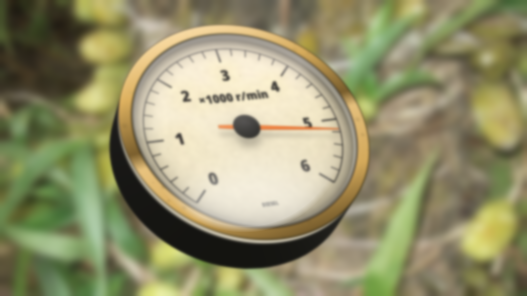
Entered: 5200; rpm
